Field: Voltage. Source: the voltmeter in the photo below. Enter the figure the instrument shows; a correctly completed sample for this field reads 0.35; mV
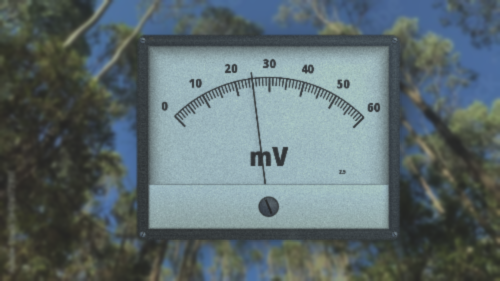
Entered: 25; mV
